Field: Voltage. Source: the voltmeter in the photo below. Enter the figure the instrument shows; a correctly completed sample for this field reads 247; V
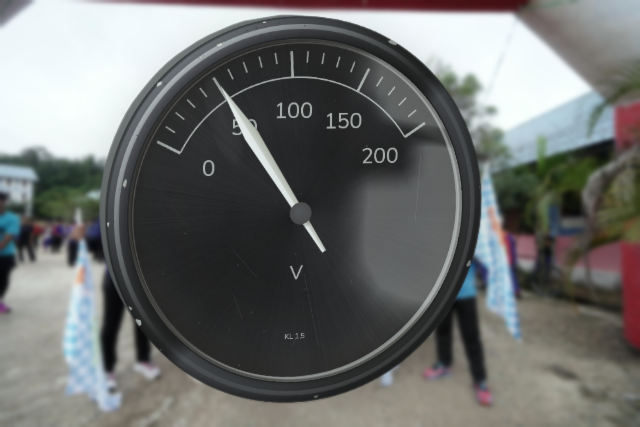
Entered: 50; V
